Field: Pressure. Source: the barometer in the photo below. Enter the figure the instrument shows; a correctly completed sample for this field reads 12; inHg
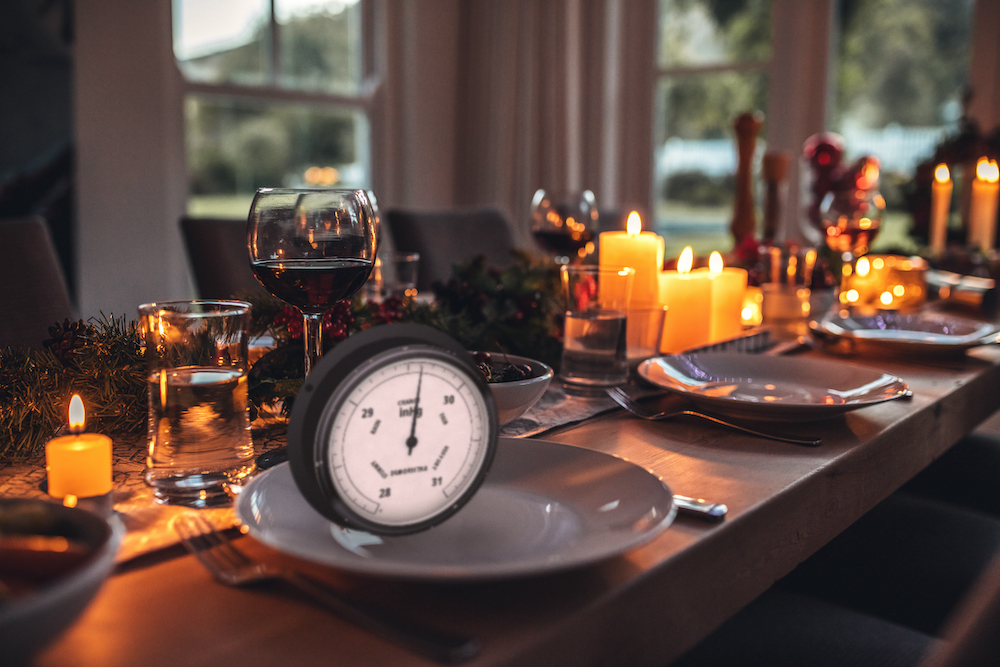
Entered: 29.6; inHg
